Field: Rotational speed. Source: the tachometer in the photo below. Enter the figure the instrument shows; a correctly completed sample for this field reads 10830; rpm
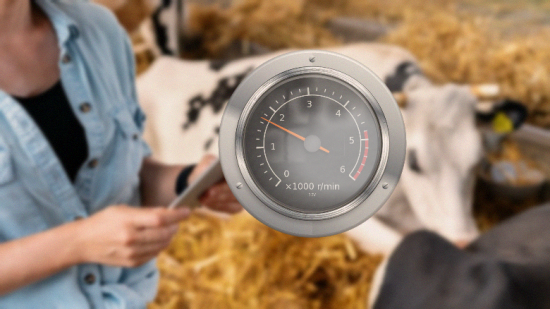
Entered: 1700; rpm
